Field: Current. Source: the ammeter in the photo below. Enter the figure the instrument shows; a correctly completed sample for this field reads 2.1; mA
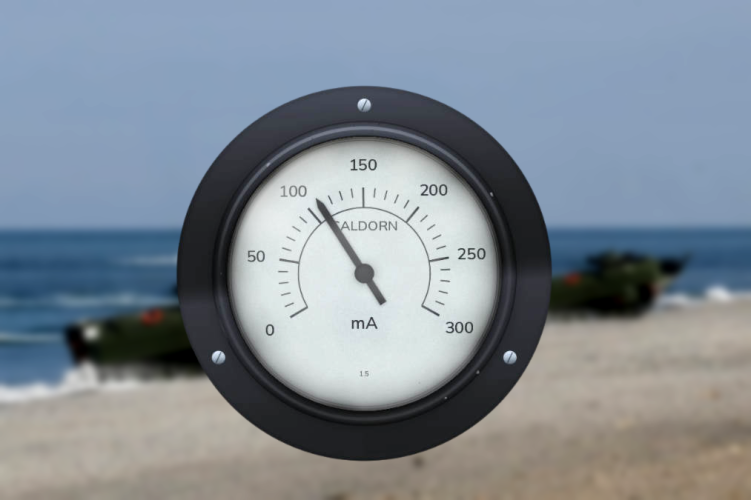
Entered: 110; mA
